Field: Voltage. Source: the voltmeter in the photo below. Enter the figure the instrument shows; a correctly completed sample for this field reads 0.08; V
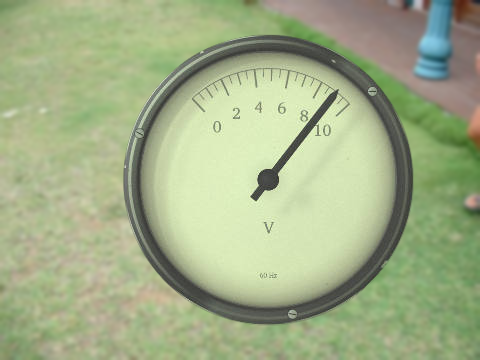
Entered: 9; V
